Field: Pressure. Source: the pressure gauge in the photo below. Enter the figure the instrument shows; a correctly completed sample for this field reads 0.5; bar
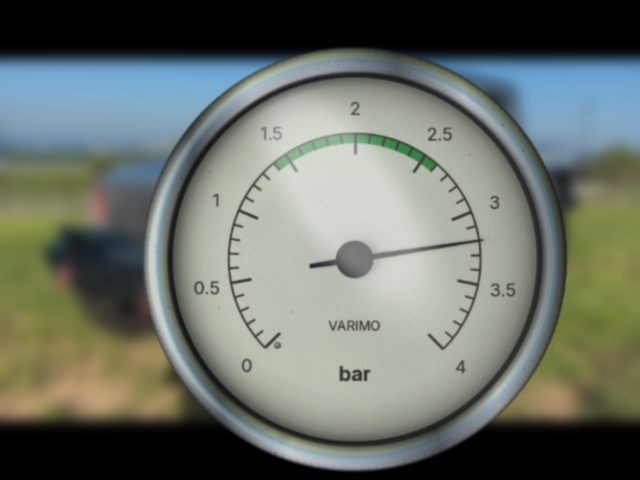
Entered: 3.2; bar
